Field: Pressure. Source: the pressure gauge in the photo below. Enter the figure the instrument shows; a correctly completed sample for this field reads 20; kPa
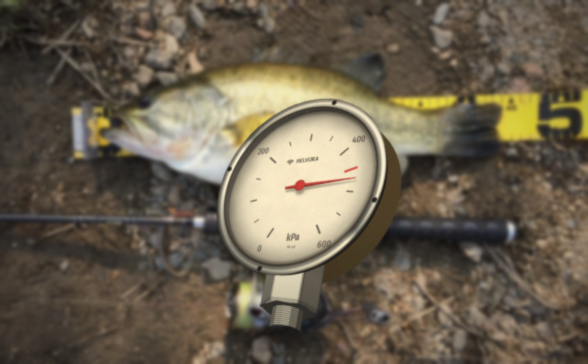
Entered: 475; kPa
